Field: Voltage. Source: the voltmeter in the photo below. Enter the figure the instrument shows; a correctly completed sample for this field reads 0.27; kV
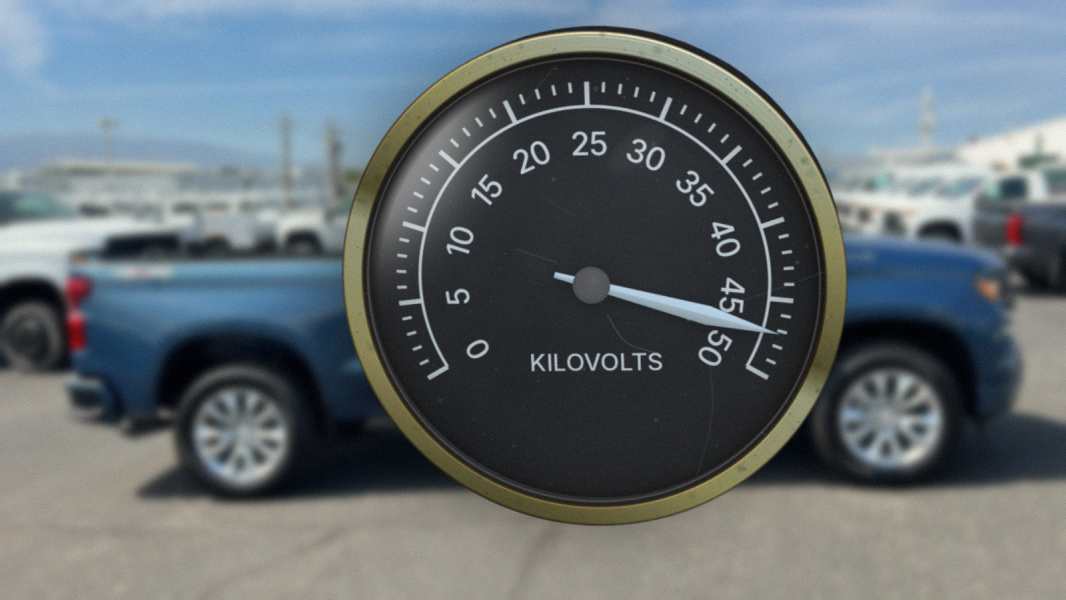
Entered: 47; kV
